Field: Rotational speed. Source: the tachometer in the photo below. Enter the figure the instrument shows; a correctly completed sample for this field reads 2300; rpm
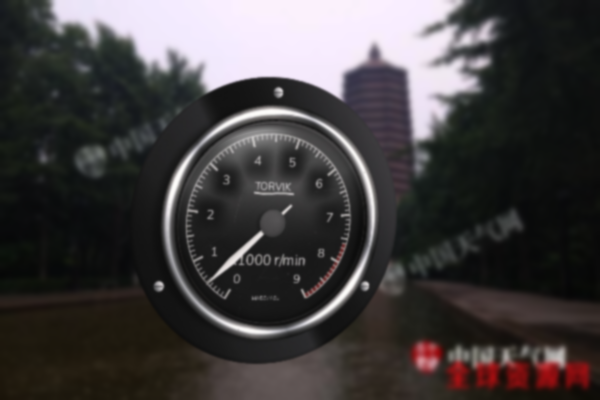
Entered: 500; rpm
